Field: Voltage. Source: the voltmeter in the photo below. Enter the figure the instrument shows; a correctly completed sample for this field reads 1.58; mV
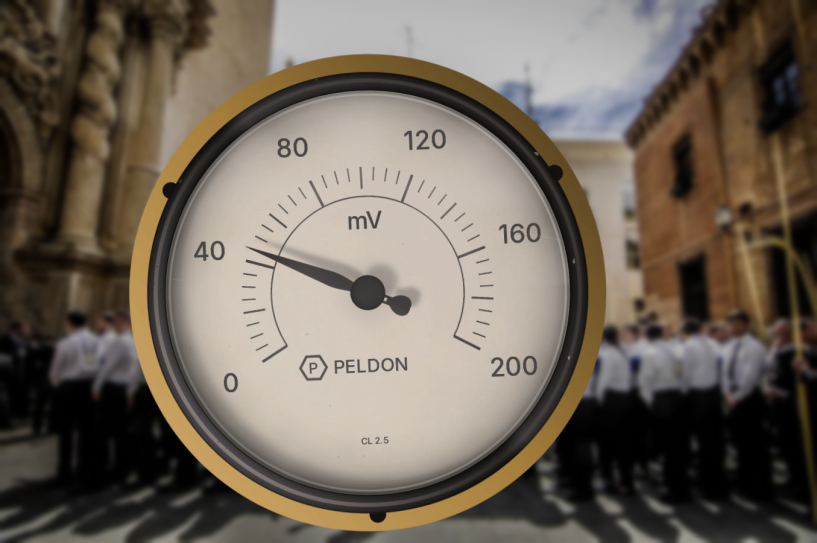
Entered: 45; mV
